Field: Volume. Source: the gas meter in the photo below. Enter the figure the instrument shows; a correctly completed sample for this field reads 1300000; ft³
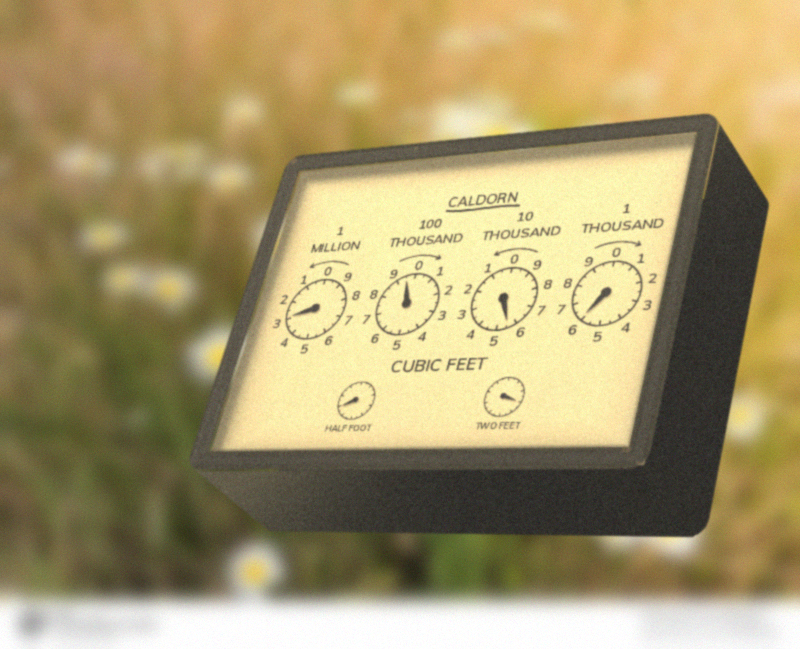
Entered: 295600; ft³
